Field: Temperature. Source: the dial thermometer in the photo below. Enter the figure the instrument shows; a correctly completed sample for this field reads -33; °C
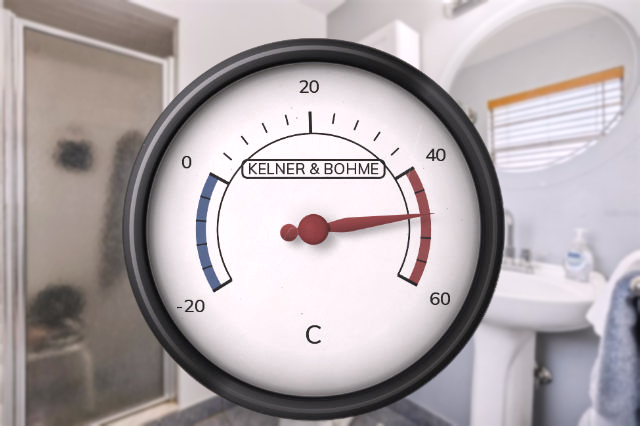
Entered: 48; °C
